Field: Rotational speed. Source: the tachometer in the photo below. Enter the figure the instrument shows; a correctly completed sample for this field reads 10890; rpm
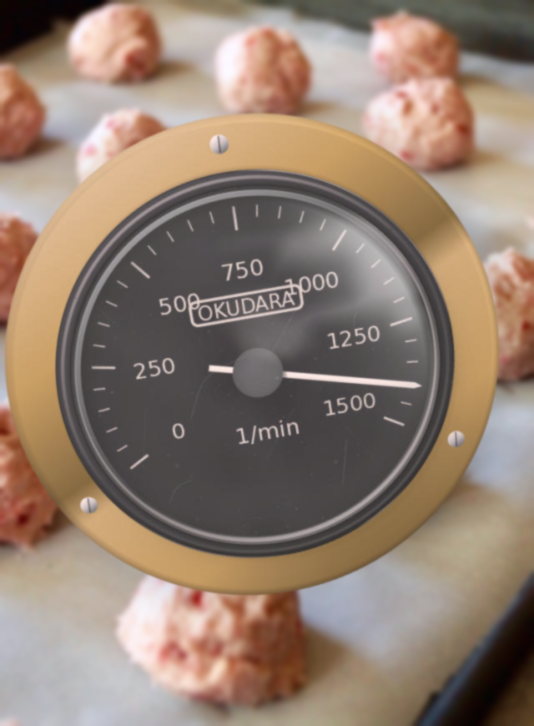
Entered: 1400; rpm
